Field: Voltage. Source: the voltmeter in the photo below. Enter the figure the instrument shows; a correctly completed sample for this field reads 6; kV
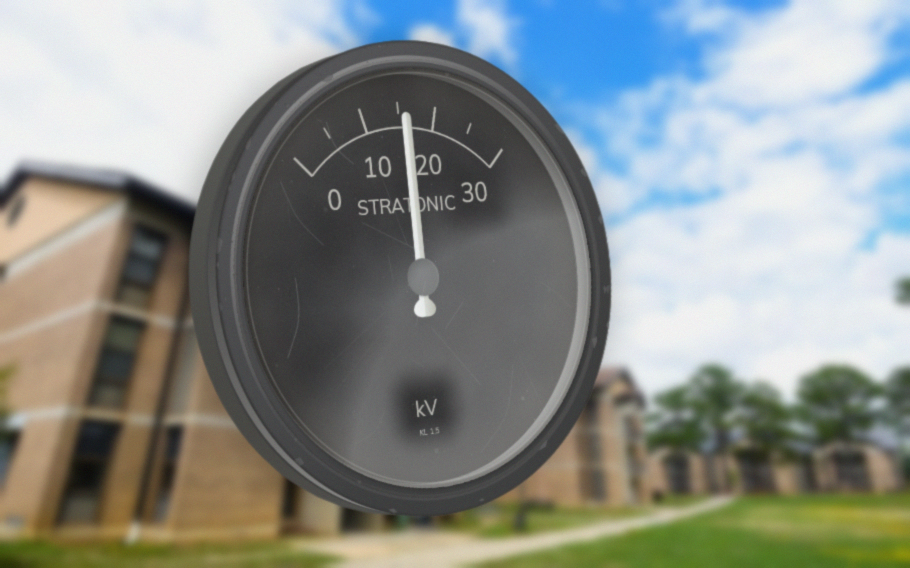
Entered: 15; kV
